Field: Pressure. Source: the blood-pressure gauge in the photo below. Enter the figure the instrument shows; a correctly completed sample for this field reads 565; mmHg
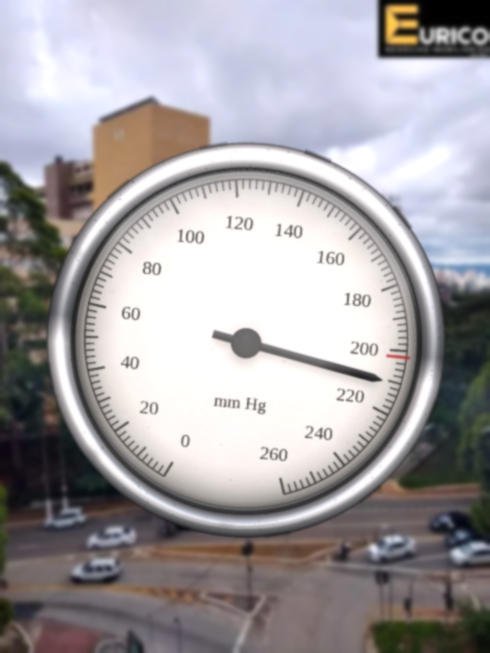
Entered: 210; mmHg
